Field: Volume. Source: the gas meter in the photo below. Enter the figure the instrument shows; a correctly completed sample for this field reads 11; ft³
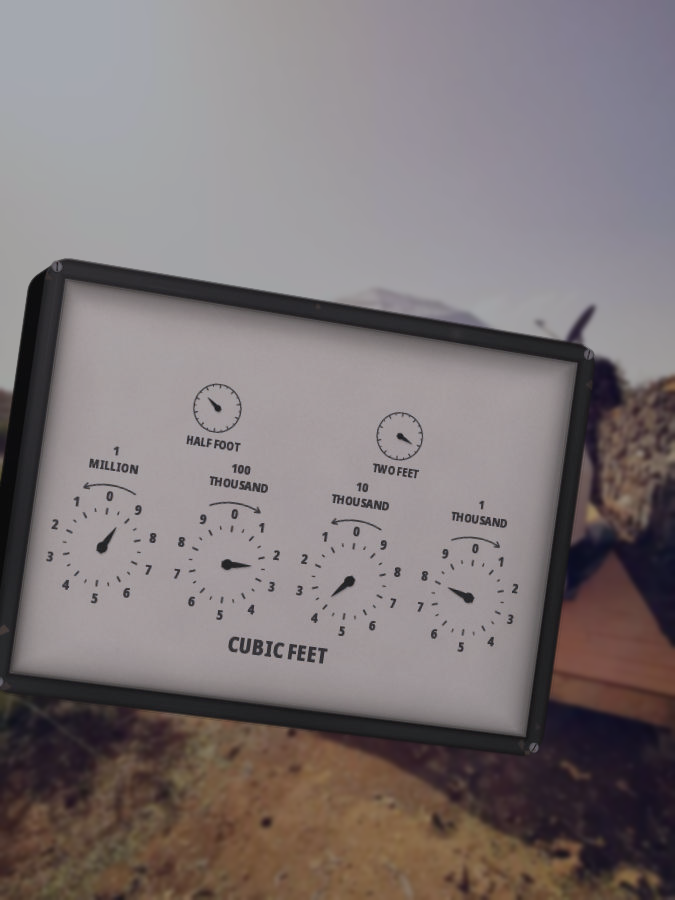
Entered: 923800; ft³
